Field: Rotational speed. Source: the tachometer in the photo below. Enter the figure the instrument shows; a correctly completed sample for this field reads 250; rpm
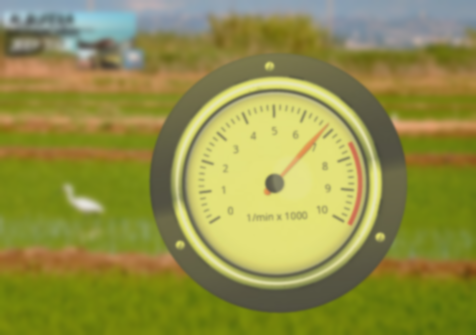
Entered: 6800; rpm
